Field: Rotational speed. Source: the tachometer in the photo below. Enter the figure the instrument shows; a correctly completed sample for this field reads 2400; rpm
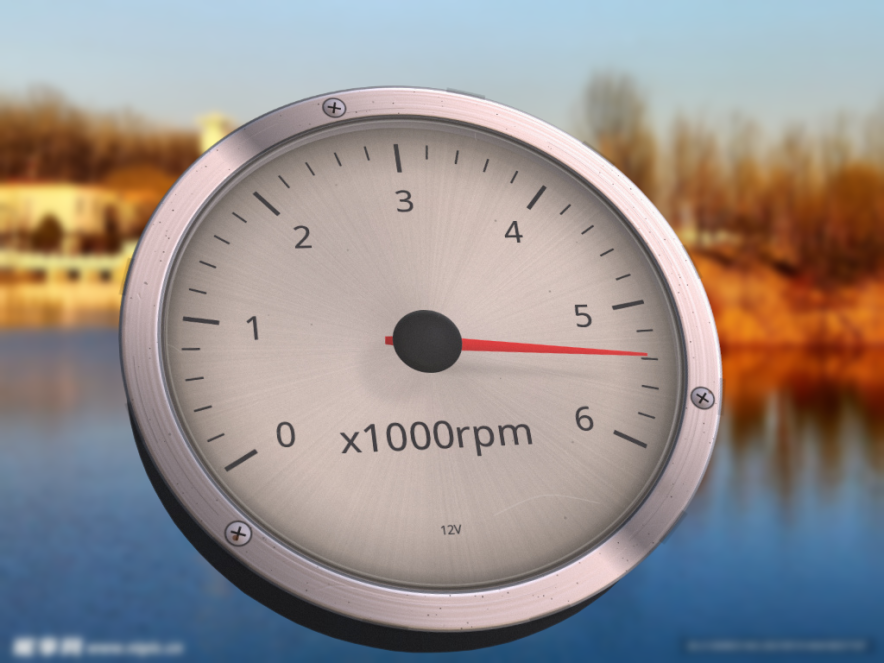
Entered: 5400; rpm
